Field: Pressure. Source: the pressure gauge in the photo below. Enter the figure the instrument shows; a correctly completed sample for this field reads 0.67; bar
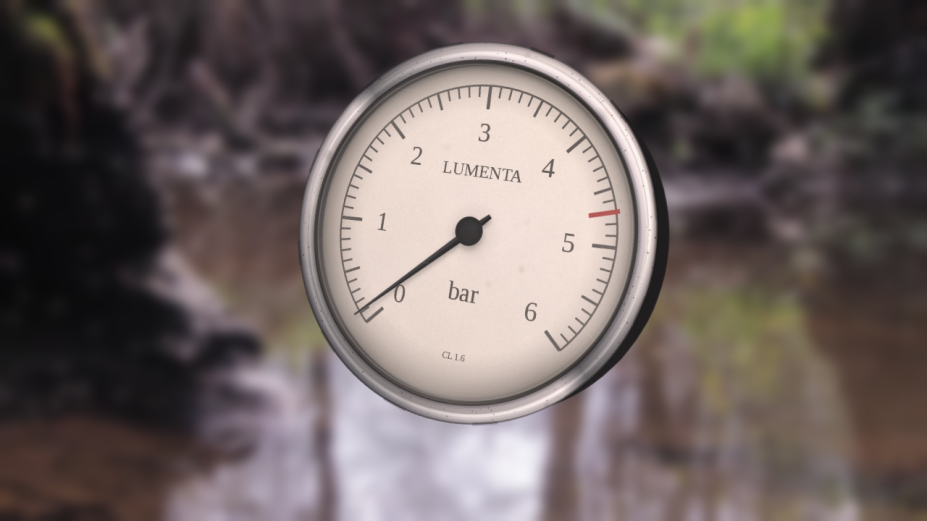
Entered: 0.1; bar
